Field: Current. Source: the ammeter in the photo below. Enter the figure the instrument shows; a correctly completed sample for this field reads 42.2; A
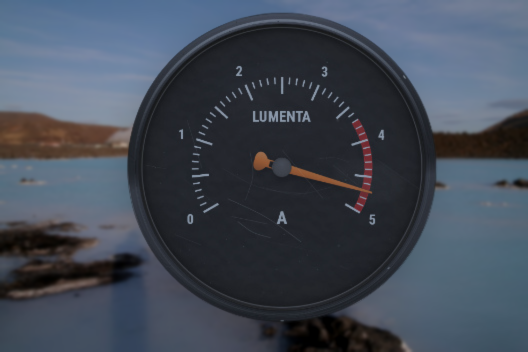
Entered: 4.7; A
